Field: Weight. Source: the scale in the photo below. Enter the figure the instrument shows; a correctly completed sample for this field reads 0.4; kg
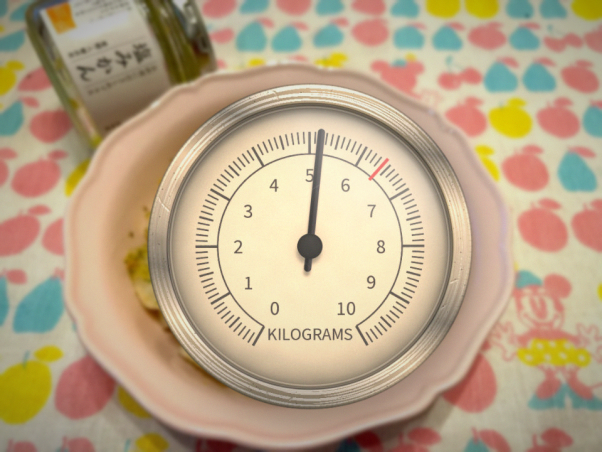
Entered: 5.2; kg
